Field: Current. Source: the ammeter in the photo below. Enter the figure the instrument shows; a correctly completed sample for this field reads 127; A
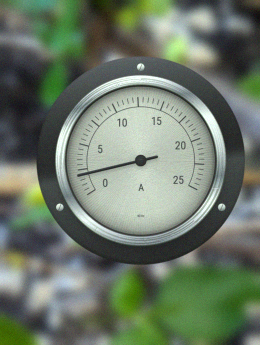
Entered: 2; A
